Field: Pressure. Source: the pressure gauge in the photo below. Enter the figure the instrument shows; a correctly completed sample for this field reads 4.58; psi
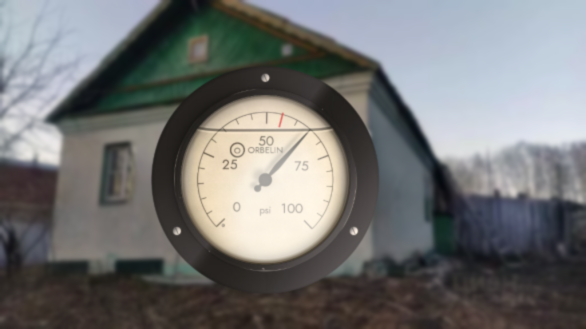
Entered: 65; psi
